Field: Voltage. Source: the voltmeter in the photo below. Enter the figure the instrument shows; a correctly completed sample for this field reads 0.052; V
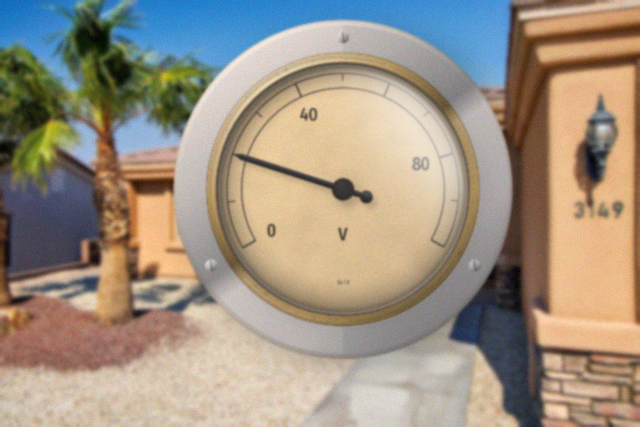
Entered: 20; V
